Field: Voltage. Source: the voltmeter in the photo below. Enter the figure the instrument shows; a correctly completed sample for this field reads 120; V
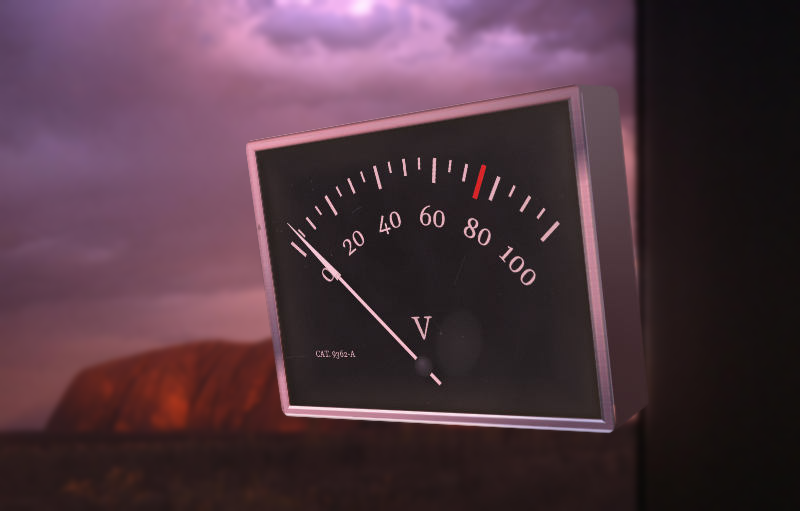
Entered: 5; V
